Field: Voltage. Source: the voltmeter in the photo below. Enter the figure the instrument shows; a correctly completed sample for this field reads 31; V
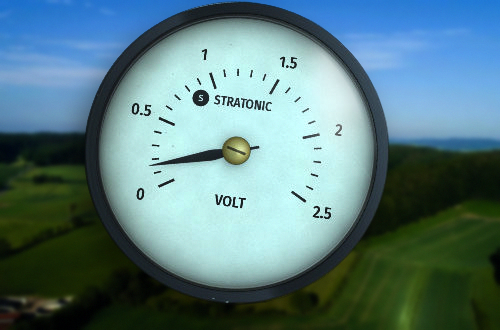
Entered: 0.15; V
